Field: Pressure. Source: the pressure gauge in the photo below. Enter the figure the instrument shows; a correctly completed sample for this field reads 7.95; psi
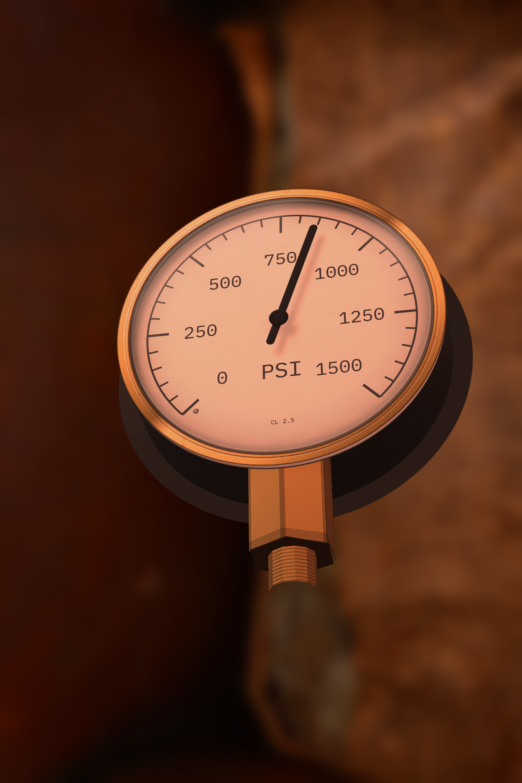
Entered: 850; psi
